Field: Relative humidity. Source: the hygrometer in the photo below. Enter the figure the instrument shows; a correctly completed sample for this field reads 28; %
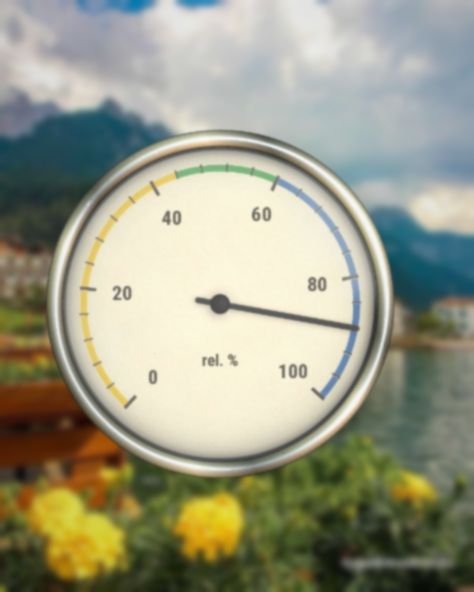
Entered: 88; %
